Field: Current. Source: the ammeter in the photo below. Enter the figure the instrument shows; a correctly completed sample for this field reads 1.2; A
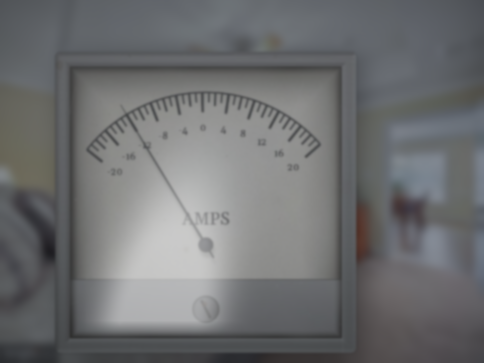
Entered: -12; A
